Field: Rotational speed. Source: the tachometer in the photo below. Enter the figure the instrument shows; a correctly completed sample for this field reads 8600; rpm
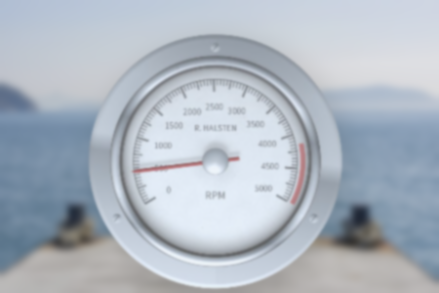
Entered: 500; rpm
